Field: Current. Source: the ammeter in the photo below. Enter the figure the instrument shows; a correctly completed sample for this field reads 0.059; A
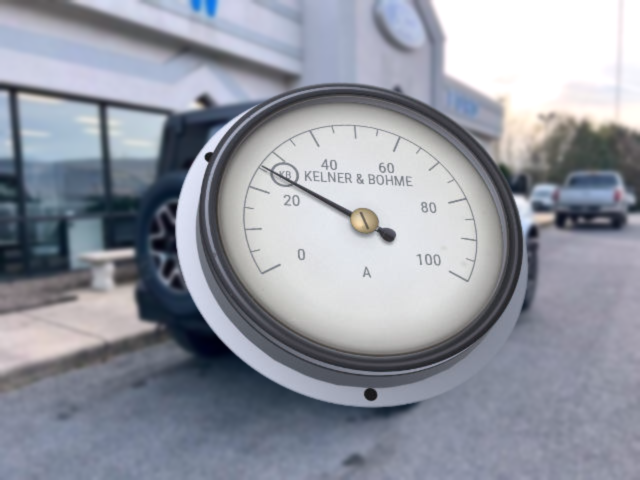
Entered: 25; A
